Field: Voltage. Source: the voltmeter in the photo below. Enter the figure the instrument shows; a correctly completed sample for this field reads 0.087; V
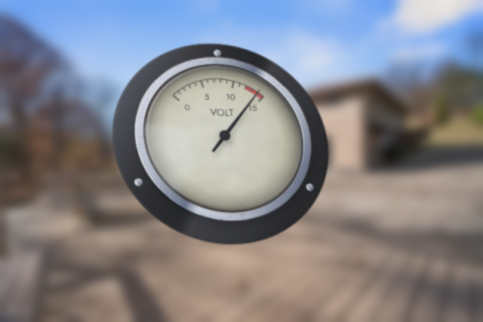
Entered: 14; V
